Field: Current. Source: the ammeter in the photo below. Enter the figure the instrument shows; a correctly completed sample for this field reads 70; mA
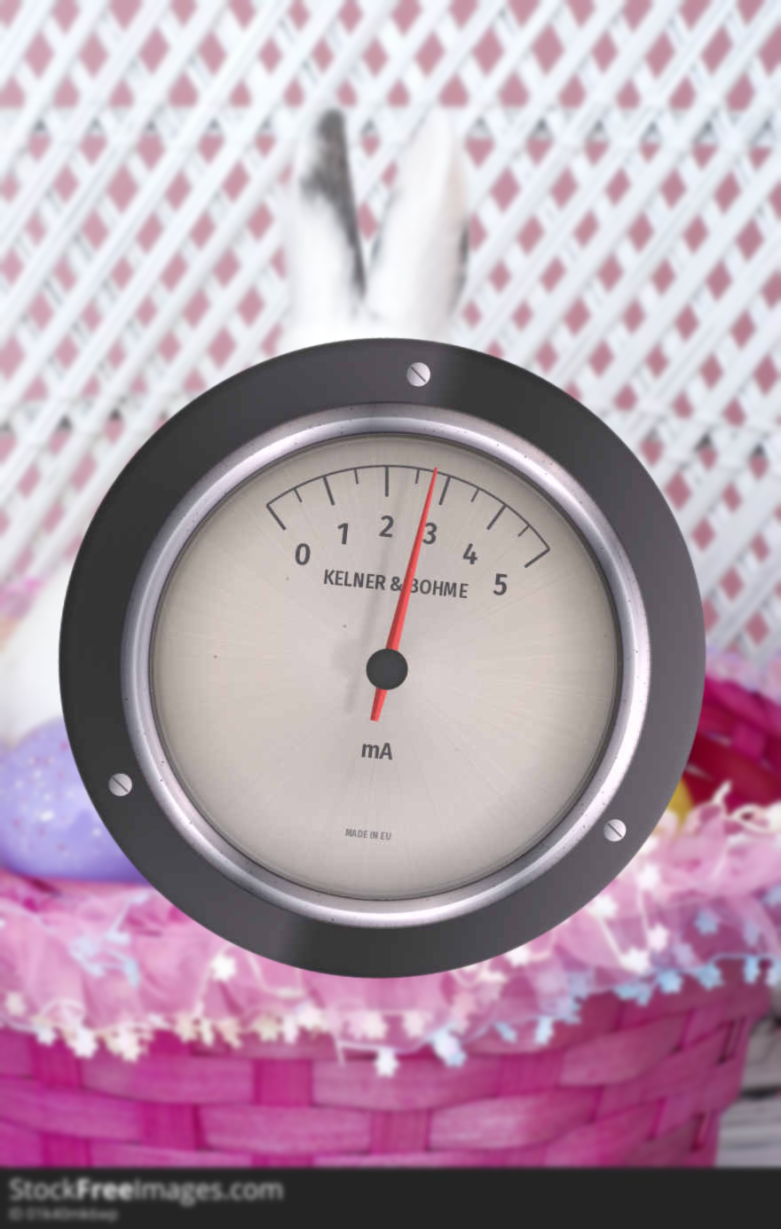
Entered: 2.75; mA
